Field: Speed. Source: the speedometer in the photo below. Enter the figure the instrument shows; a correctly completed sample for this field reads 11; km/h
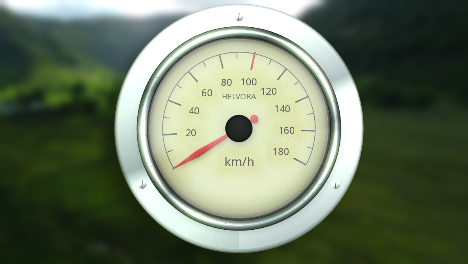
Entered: 0; km/h
